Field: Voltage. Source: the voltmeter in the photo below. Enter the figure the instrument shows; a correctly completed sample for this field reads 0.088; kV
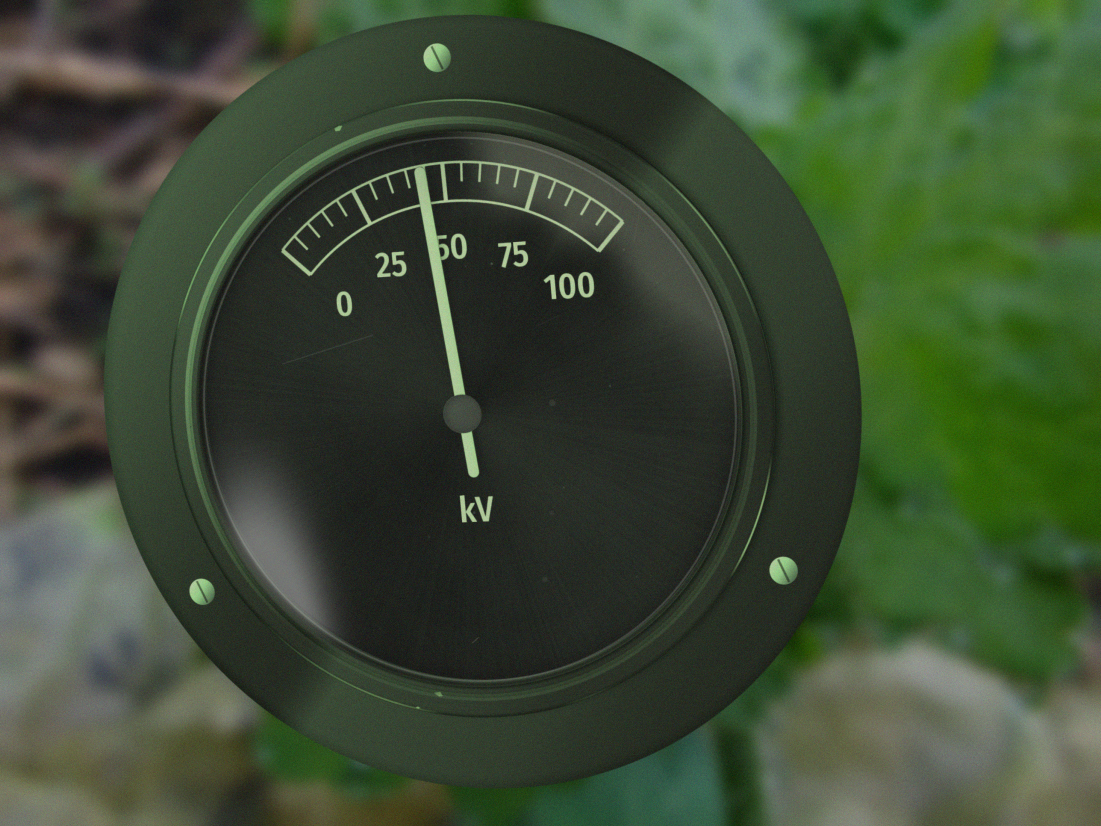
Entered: 45; kV
